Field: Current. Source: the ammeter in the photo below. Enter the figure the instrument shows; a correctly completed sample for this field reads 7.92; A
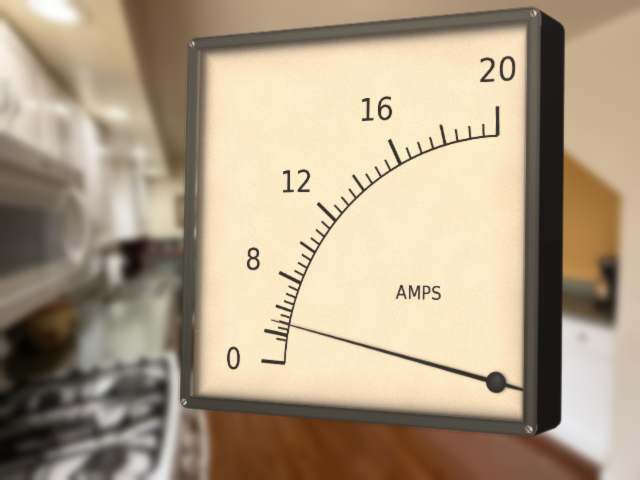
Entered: 5; A
